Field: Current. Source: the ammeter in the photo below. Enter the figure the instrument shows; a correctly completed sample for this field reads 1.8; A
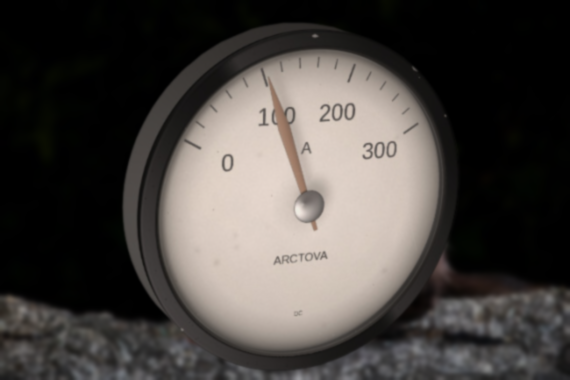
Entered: 100; A
